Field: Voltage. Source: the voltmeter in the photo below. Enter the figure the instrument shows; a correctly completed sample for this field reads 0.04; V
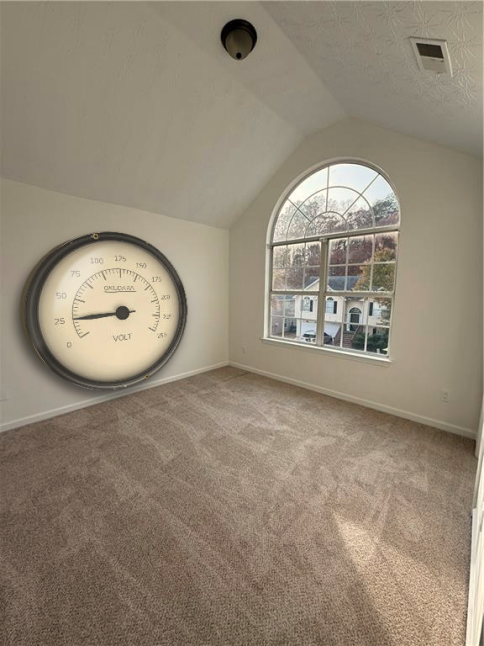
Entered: 25; V
